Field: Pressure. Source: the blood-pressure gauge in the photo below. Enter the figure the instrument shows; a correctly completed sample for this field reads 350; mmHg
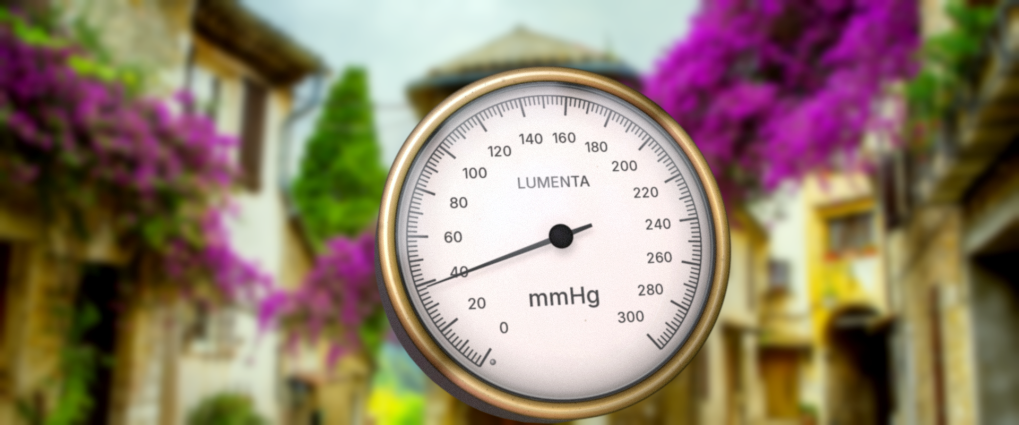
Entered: 38; mmHg
